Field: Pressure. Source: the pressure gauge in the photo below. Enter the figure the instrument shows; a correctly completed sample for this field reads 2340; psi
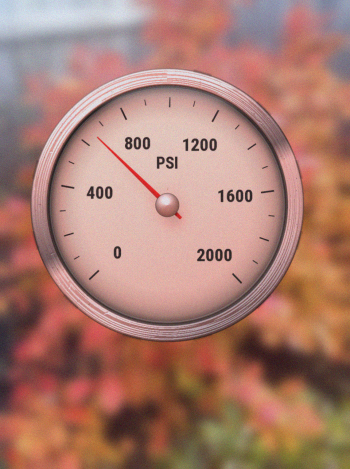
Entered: 650; psi
